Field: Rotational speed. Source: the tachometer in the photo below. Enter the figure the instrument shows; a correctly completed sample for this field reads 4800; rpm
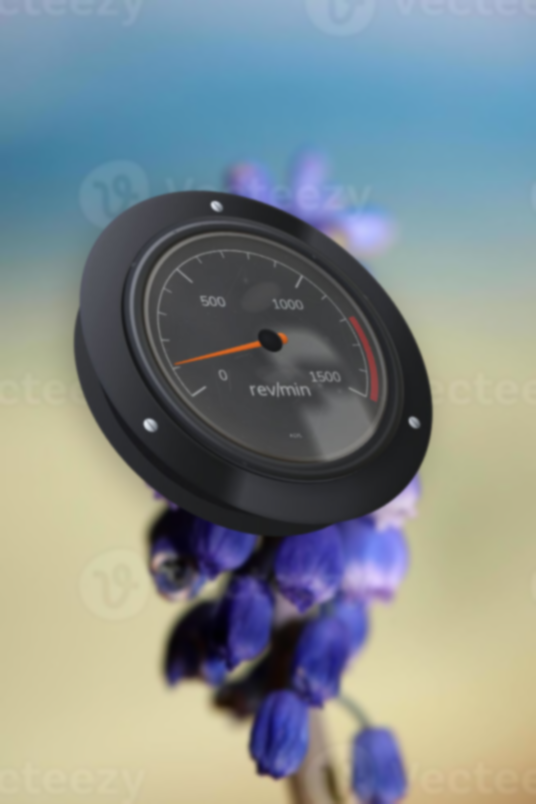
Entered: 100; rpm
